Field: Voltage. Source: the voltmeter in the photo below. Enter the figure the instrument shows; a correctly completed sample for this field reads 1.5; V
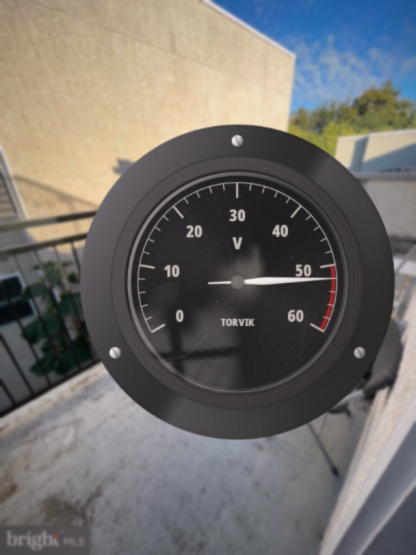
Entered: 52; V
